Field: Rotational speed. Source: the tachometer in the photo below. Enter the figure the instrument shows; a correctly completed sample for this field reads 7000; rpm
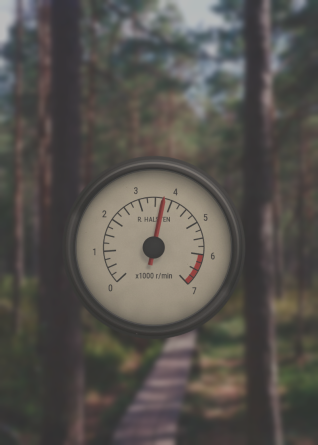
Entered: 3750; rpm
